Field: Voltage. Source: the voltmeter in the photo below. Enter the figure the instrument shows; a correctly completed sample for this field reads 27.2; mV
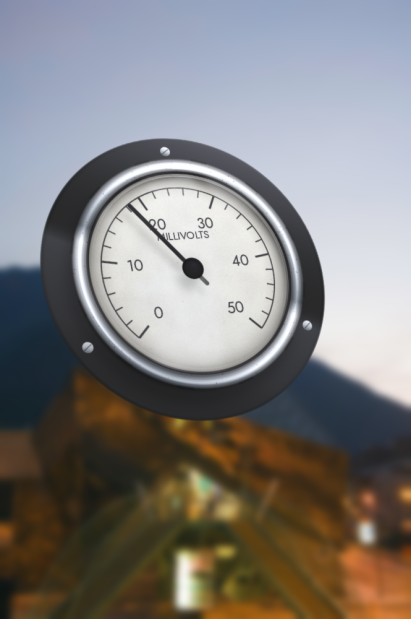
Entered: 18; mV
